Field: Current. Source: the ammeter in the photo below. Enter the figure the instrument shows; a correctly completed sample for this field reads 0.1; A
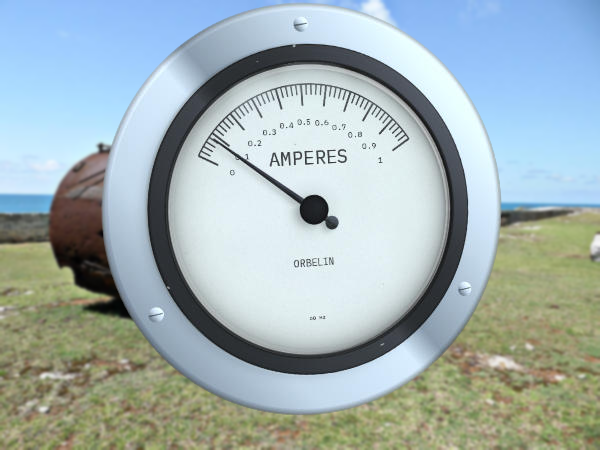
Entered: 0.08; A
